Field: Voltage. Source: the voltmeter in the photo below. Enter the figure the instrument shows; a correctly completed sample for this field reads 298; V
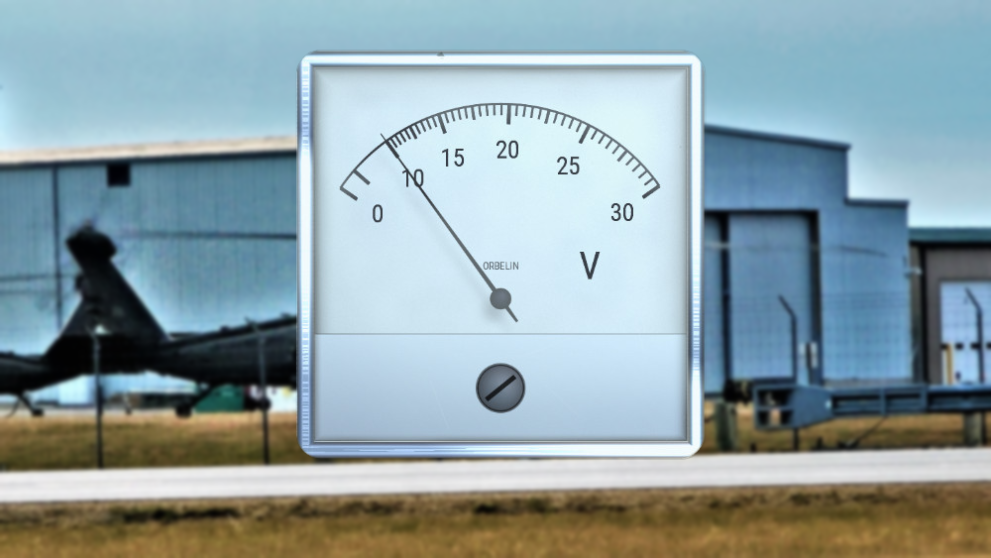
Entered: 10; V
